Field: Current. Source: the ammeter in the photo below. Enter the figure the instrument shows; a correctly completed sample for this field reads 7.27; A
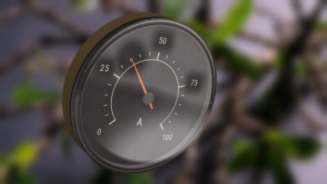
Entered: 35; A
